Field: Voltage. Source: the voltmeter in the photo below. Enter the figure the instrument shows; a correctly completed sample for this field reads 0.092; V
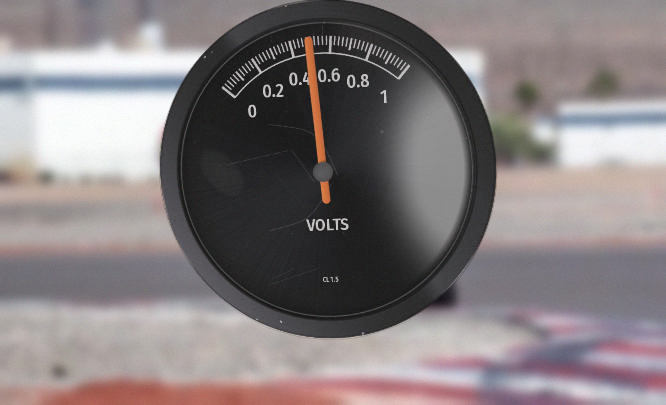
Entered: 0.5; V
